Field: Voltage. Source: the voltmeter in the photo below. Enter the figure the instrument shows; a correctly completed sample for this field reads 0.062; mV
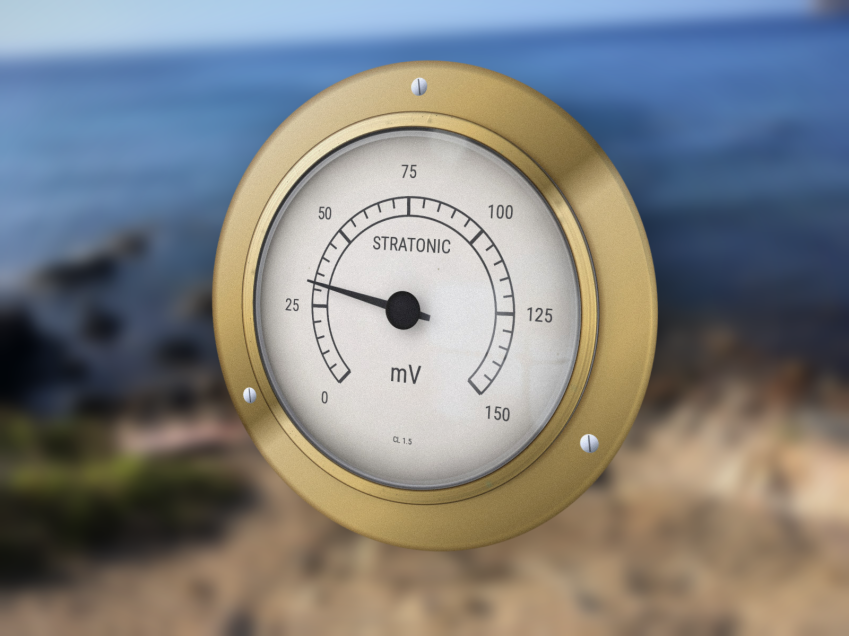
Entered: 32.5; mV
